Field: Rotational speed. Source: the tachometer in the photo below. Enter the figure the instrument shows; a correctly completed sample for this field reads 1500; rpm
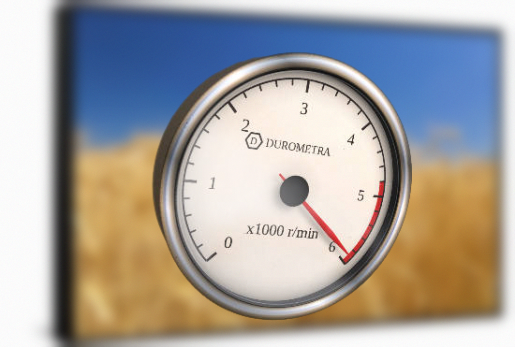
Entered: 5900; rpm
